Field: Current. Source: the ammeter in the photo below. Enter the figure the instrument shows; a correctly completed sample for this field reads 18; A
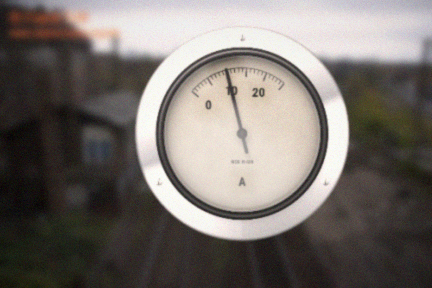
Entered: 10; A
